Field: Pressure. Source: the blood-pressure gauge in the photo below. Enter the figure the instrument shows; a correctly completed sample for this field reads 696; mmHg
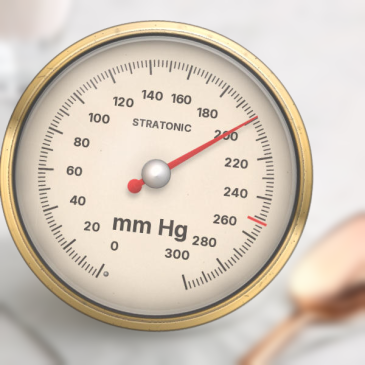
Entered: 200; mmHg
